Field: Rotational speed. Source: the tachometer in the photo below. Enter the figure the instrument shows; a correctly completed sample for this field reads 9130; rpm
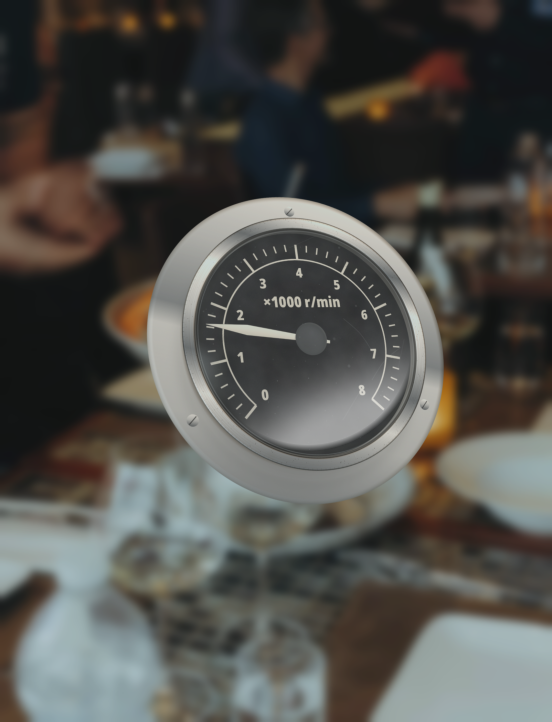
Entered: 1600; rpm
